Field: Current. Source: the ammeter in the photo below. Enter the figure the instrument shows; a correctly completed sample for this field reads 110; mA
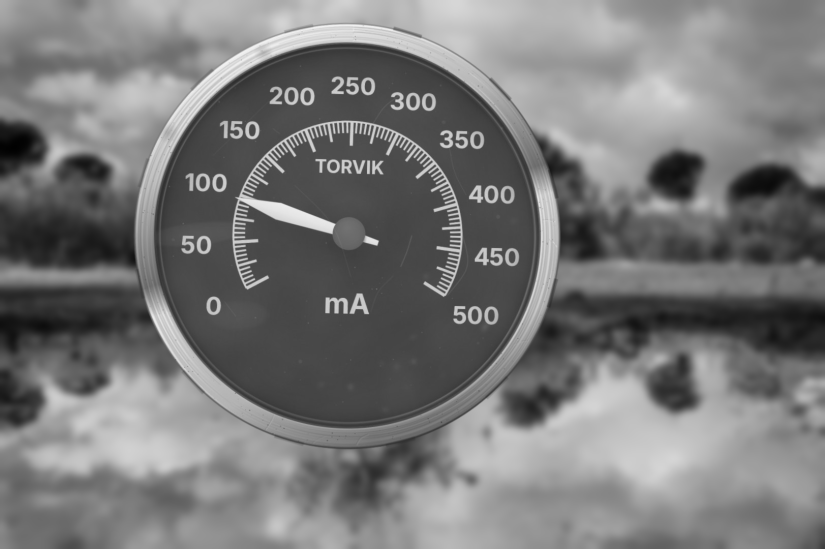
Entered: 95; mA
